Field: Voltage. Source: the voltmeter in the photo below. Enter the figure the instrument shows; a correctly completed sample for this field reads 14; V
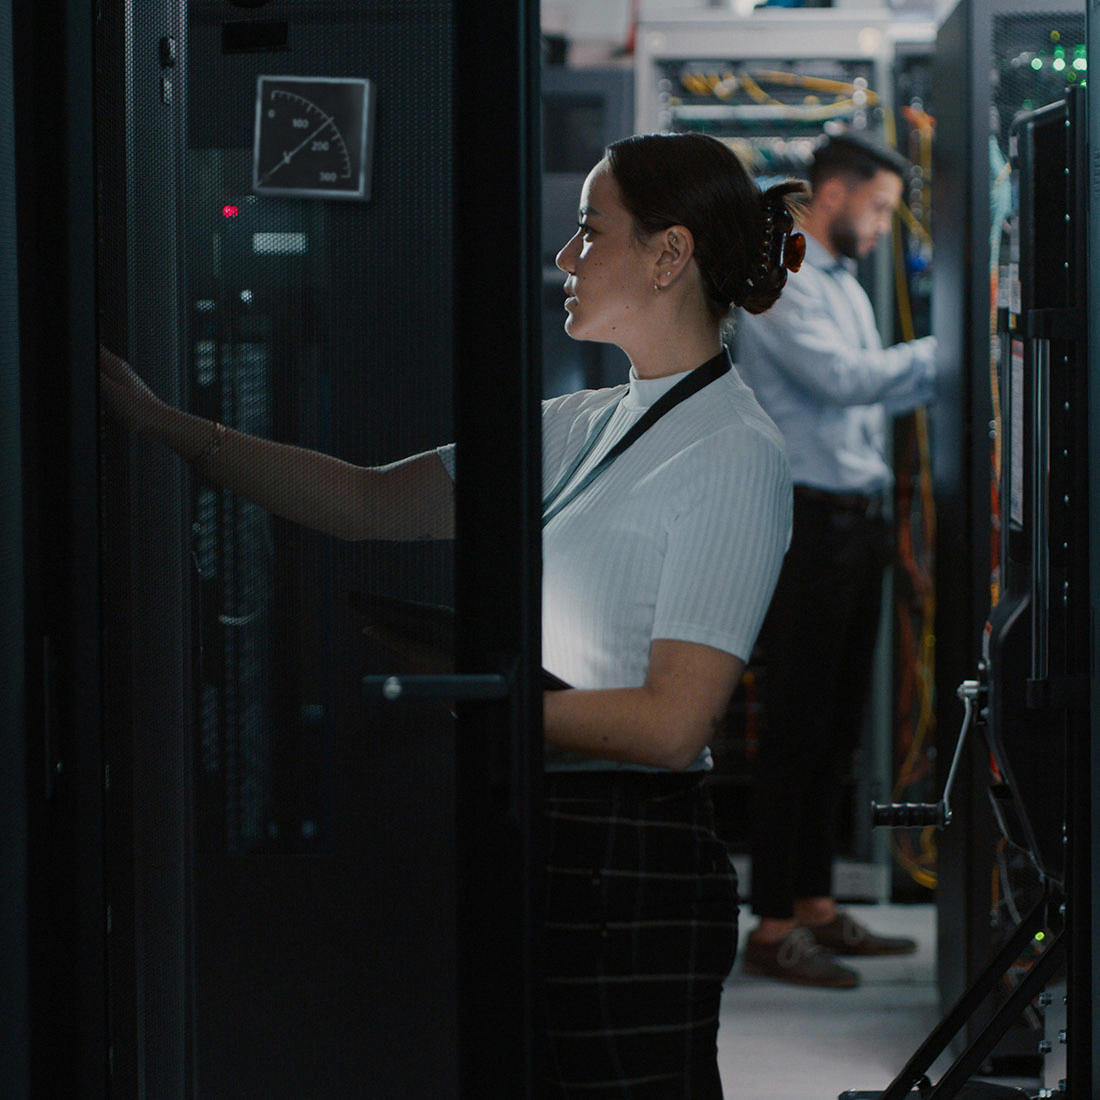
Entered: 160; V
